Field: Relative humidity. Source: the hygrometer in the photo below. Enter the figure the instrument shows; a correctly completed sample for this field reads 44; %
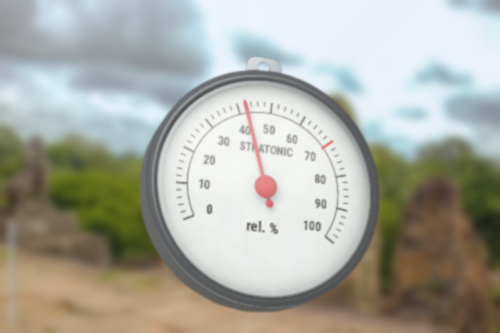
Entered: 42; %
